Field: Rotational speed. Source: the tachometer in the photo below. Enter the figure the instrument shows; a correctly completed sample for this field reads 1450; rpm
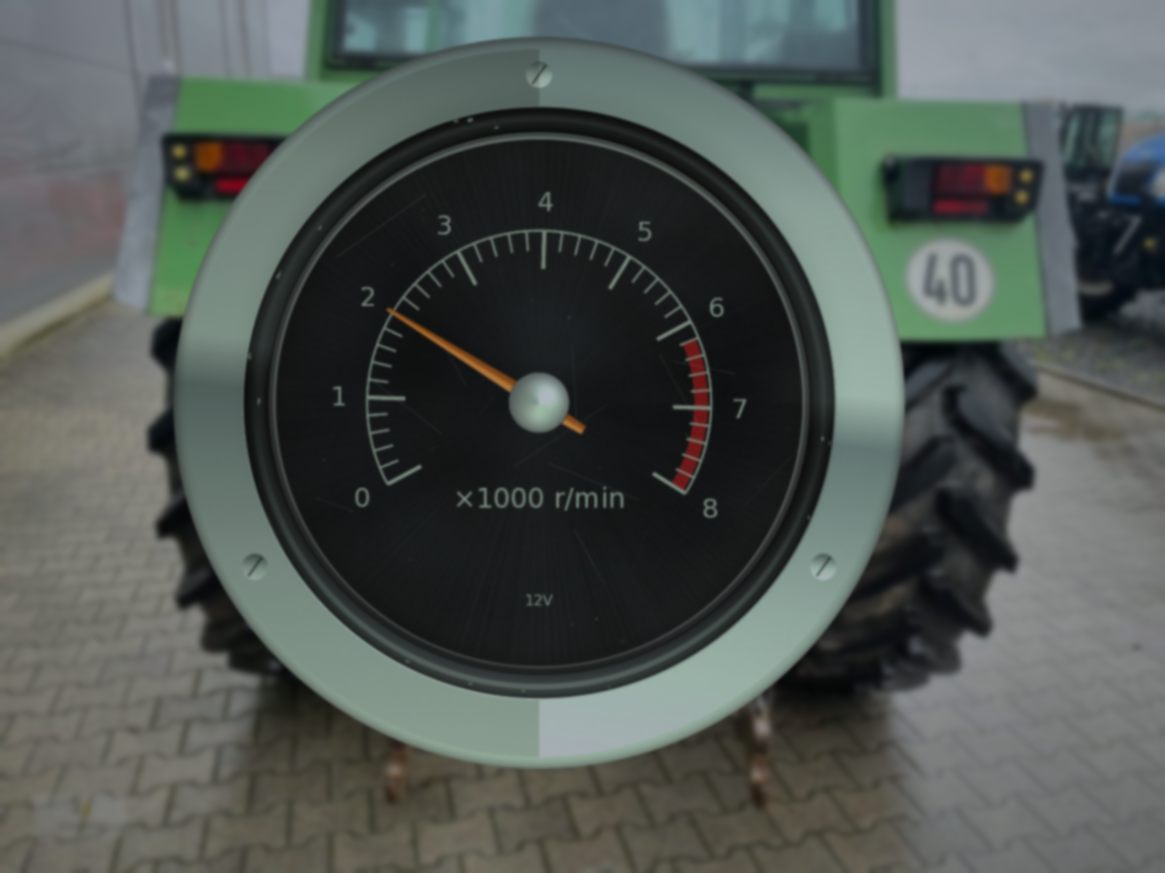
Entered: 2000; rpm
